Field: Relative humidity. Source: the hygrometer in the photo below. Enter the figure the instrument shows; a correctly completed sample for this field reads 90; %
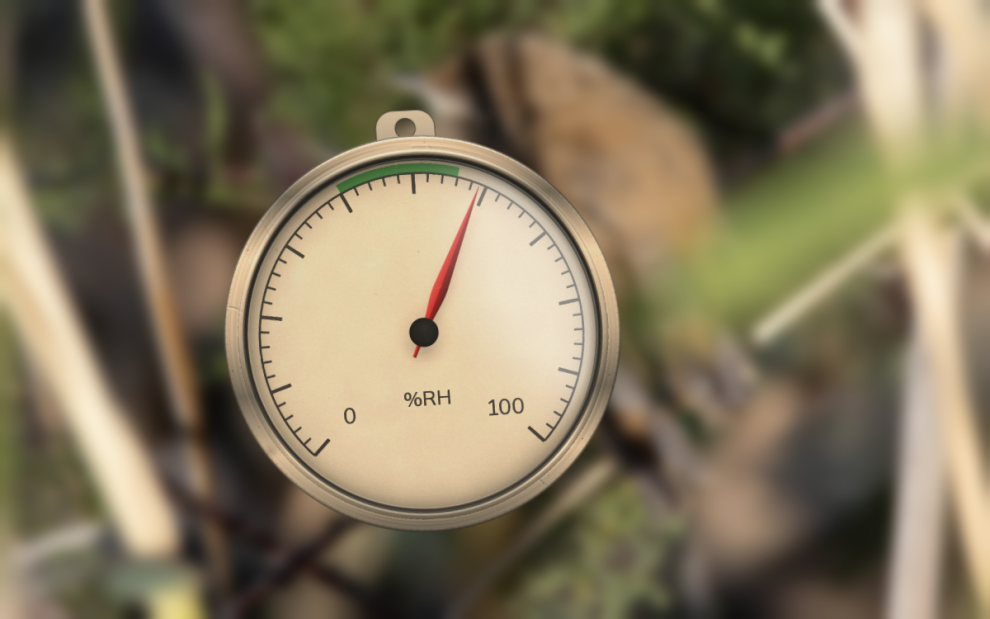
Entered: 59; %
